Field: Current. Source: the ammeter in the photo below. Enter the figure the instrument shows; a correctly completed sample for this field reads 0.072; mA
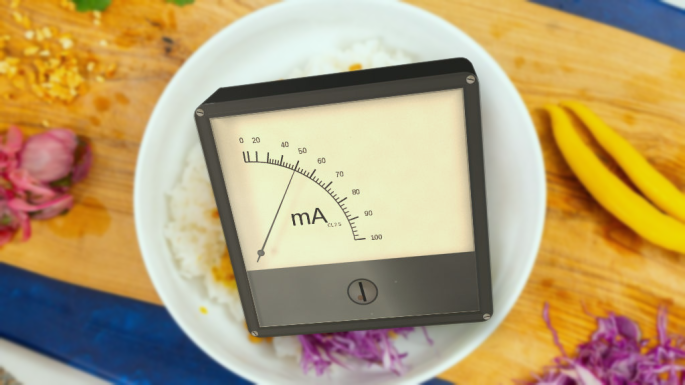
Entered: 50; mA
